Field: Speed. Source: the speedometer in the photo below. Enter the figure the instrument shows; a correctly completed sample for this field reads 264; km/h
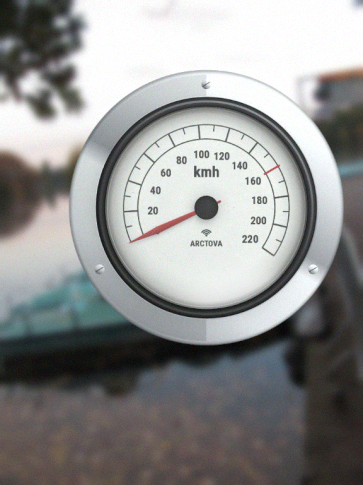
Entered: 0; km/h
